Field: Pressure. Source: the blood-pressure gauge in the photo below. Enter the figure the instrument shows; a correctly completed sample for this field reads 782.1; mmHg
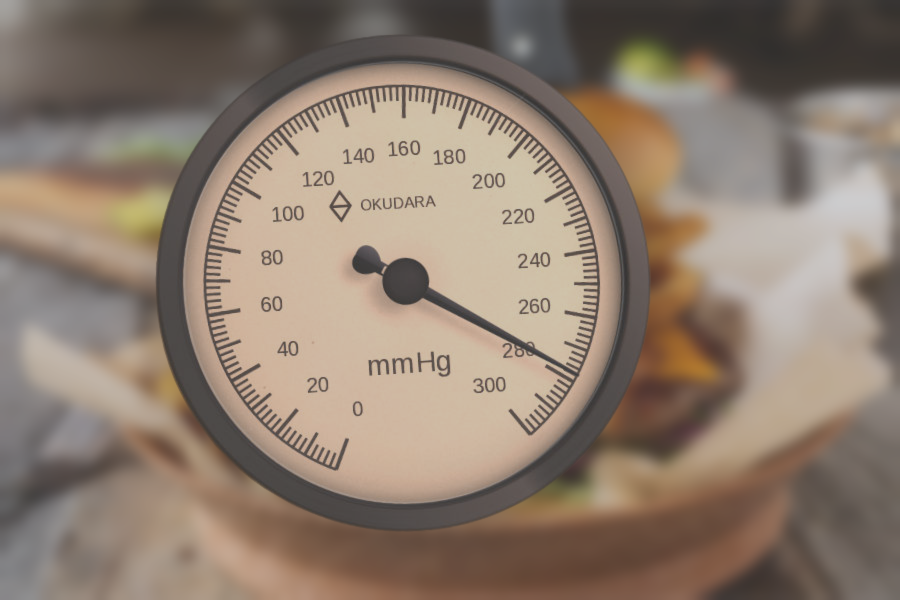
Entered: 278; mmHg
